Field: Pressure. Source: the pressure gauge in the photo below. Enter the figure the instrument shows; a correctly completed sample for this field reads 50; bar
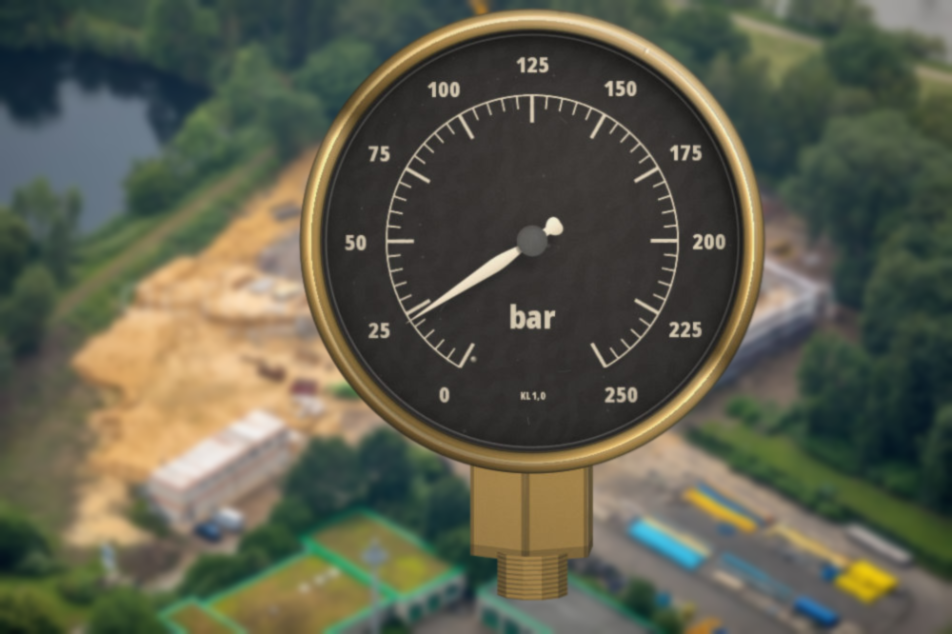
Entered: 22.5; bar
